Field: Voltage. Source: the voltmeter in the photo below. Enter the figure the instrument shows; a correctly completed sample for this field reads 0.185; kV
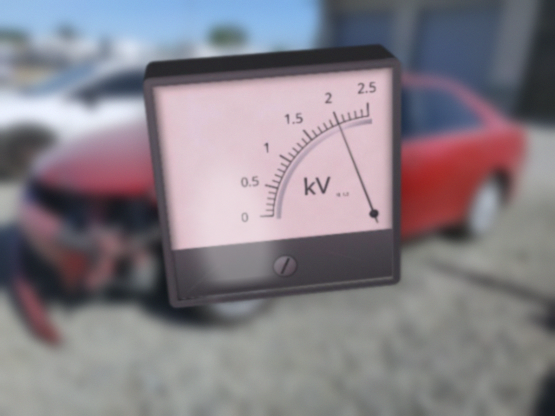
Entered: 2; kV
